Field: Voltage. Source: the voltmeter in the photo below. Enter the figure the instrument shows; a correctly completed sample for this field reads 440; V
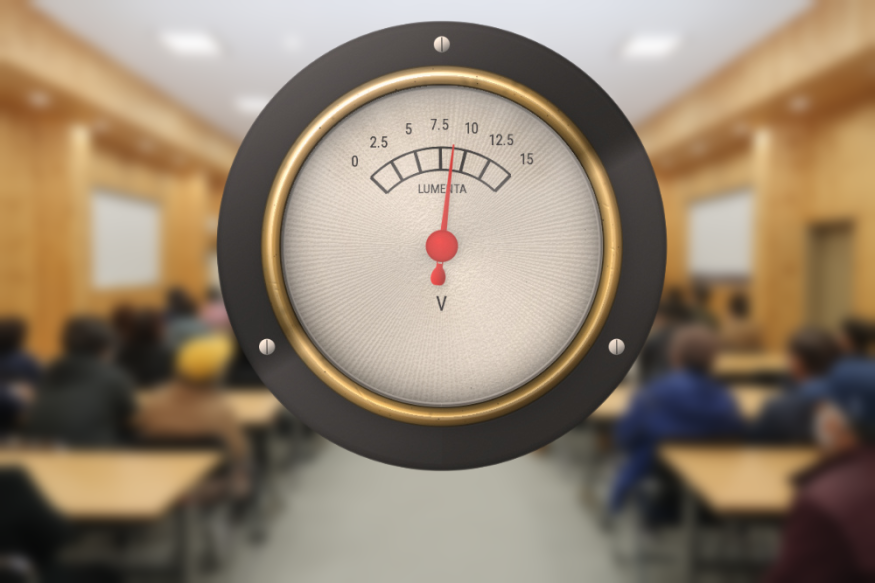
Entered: 8.75; V
